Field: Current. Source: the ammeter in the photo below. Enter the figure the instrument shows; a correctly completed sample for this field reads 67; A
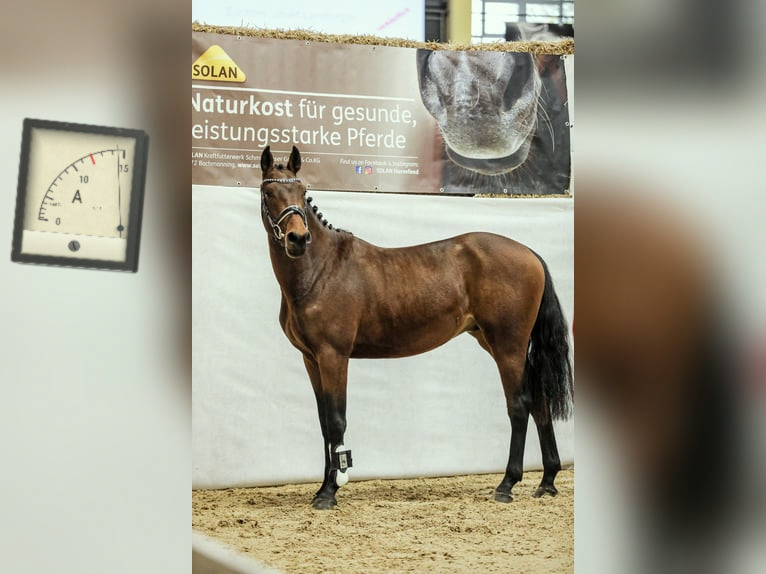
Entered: 14.5; A
